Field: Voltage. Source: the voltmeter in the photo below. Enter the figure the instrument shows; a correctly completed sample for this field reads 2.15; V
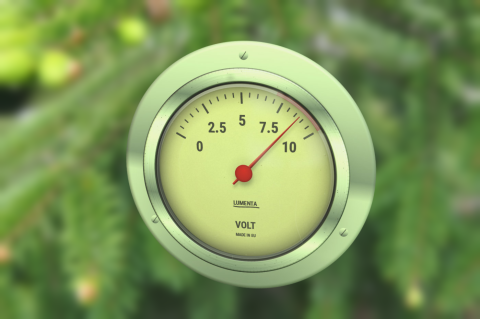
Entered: 8.75; V
